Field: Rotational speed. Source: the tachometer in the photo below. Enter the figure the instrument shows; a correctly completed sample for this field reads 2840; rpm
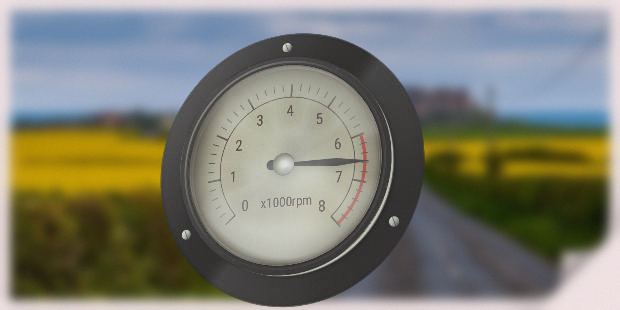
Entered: 6600; rpm
